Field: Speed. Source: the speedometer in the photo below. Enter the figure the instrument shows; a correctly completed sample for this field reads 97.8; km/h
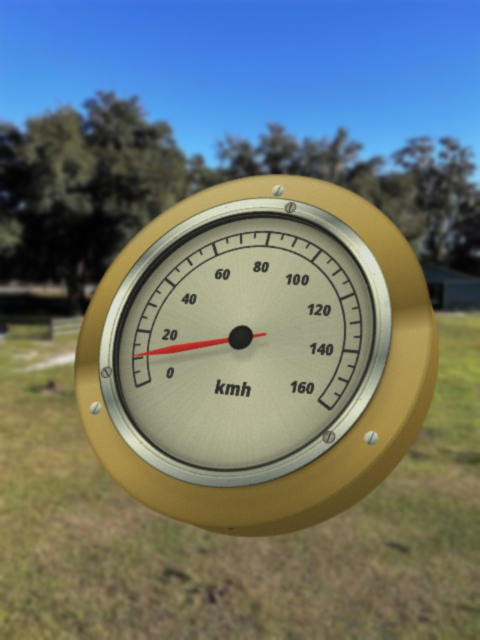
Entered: 10; km/h
